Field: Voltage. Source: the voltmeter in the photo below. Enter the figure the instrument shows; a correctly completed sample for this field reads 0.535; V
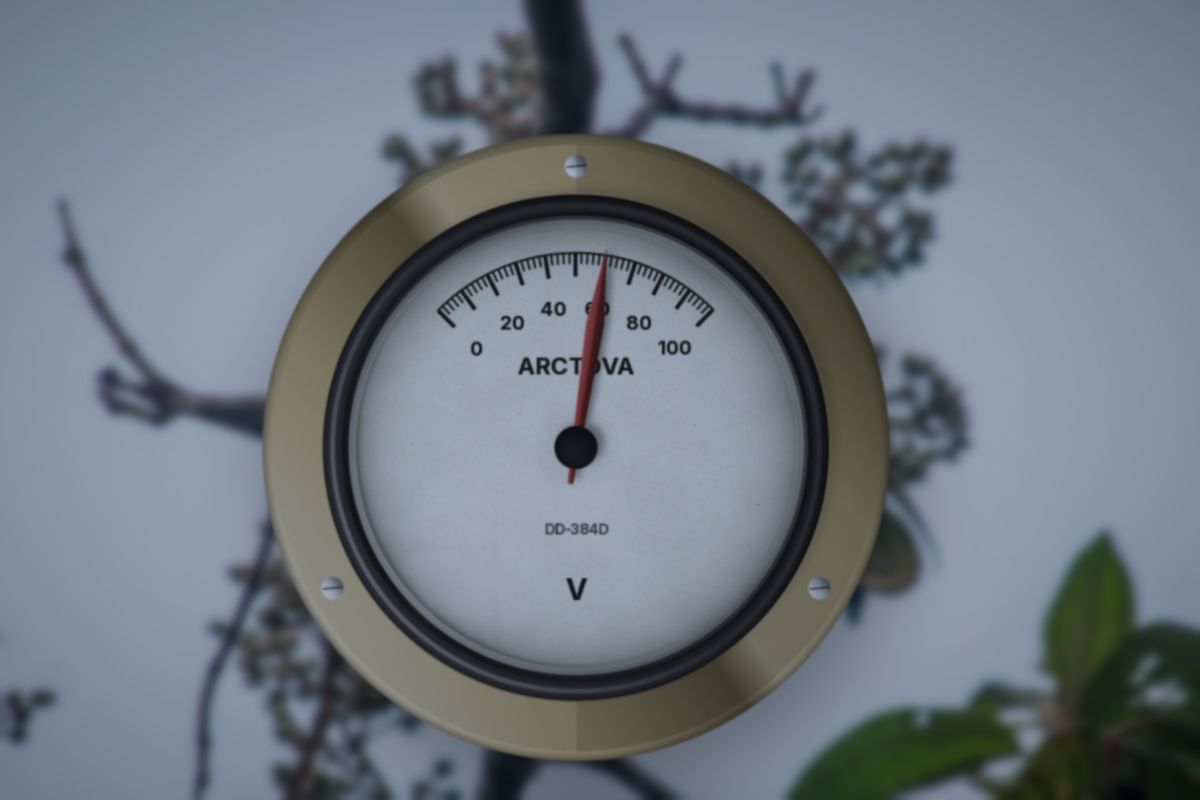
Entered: 60; V
